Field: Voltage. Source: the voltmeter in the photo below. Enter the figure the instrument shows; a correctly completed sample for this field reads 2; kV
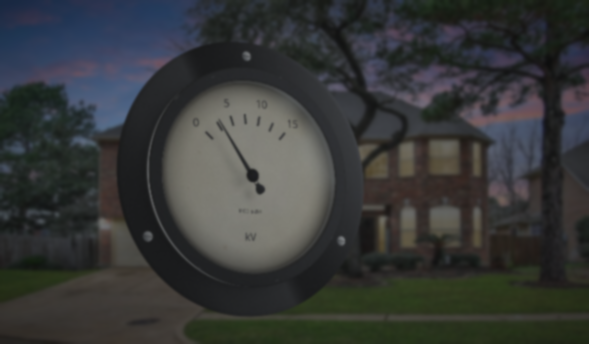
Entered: 2.5; kV
